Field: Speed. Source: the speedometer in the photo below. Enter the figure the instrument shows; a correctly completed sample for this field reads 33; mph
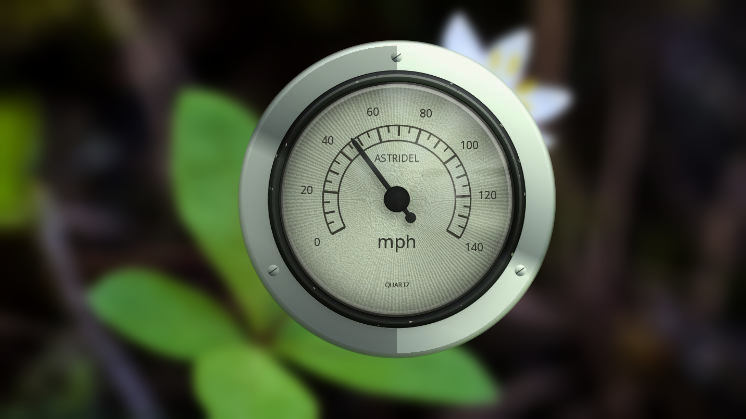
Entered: 47.5; mph
